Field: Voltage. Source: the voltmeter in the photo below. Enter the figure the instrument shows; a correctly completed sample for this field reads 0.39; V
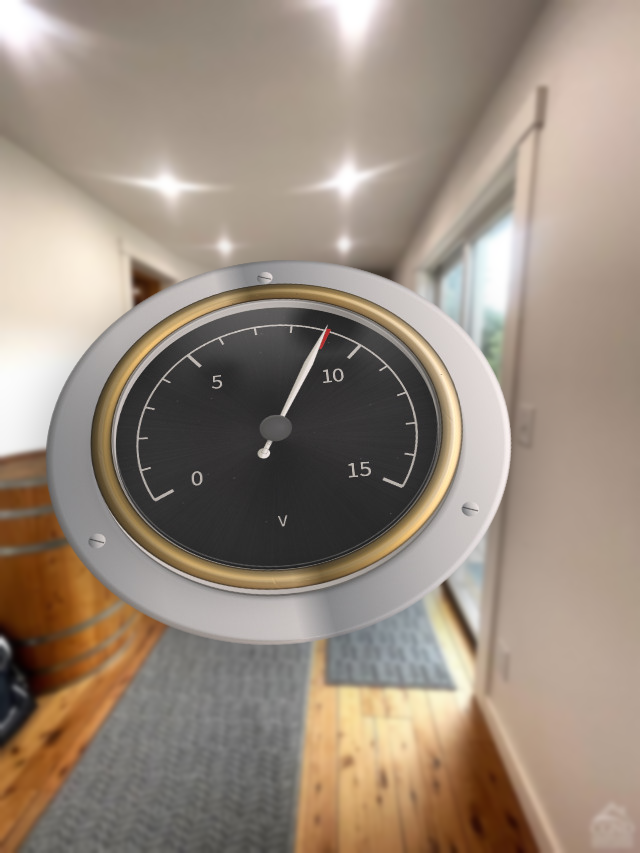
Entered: 9; V
